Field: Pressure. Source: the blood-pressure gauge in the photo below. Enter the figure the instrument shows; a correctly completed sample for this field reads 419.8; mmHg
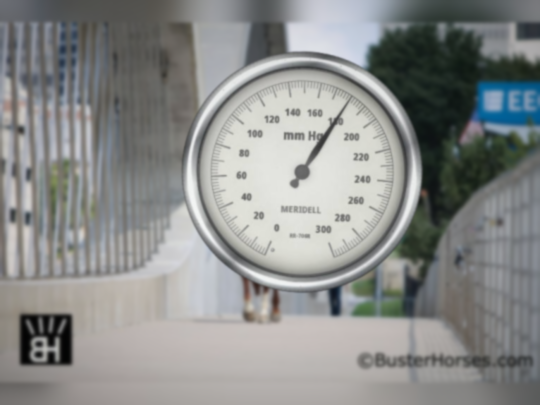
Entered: 180; mmHg
